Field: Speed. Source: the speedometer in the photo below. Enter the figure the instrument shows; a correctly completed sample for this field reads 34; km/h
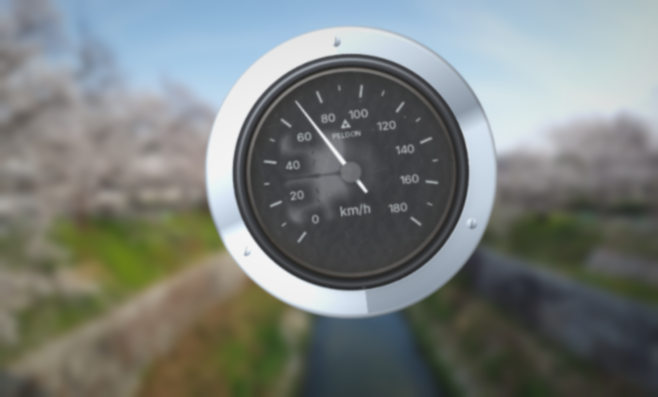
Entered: 70; km/h
